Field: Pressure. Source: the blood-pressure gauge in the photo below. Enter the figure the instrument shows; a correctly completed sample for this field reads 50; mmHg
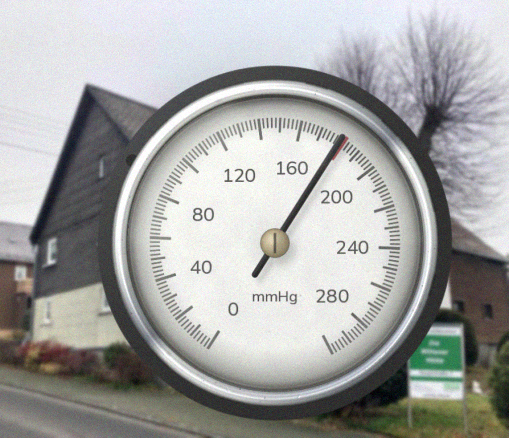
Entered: 180; mmHg
